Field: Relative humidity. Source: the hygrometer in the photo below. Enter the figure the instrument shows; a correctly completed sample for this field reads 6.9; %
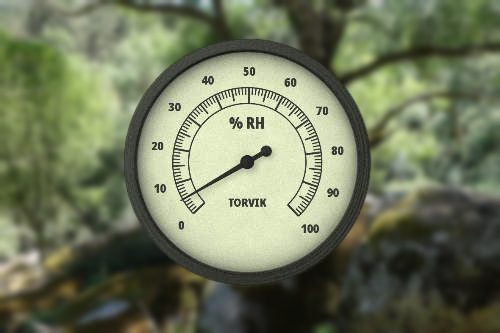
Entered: 5; %
